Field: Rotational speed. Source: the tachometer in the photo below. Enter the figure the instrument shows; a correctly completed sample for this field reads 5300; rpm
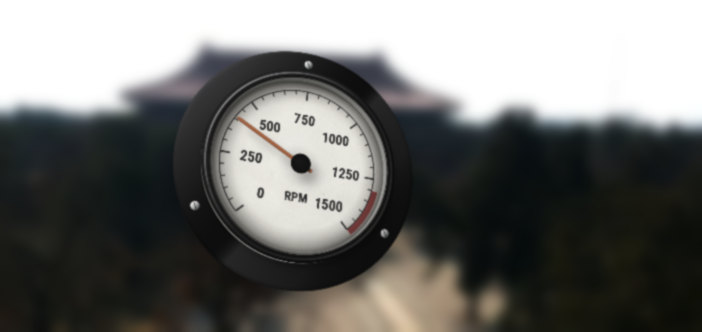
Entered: 400; rpm
